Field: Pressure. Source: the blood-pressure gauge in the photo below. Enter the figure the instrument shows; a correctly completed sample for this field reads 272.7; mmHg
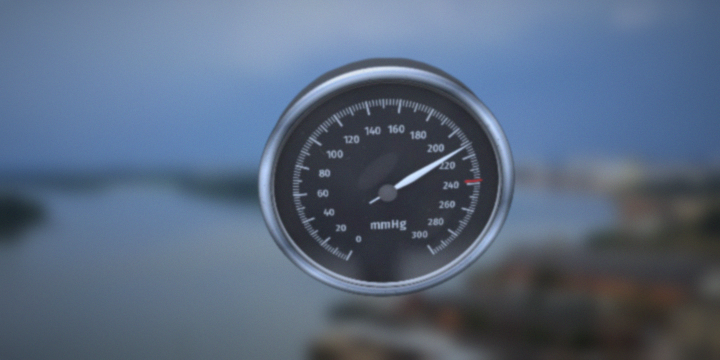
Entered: 210; mmHg
